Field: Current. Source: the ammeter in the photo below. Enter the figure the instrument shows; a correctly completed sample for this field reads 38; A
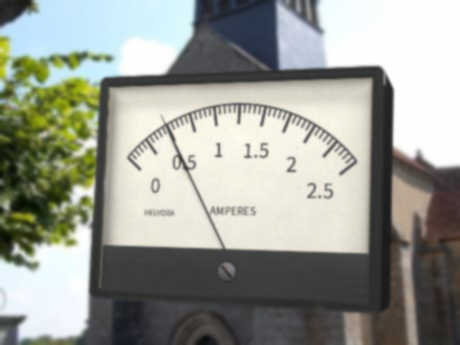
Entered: 0.5; A
